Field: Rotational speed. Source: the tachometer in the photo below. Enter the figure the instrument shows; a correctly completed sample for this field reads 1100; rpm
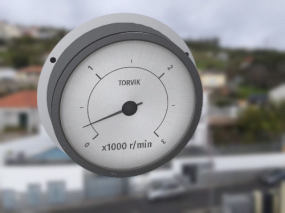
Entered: 250; rpm
